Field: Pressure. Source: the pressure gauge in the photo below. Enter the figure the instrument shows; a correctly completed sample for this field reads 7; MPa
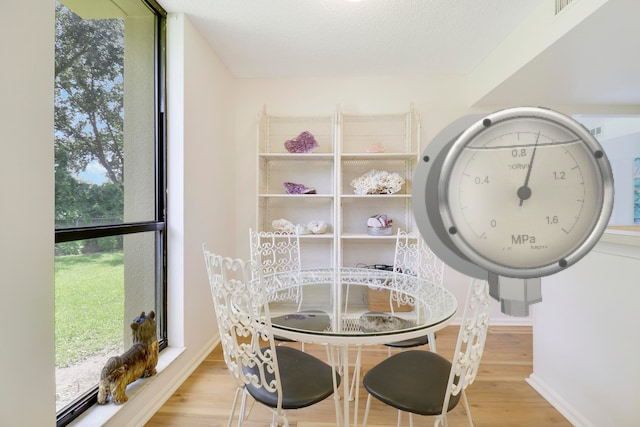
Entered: 0.9; MPa
